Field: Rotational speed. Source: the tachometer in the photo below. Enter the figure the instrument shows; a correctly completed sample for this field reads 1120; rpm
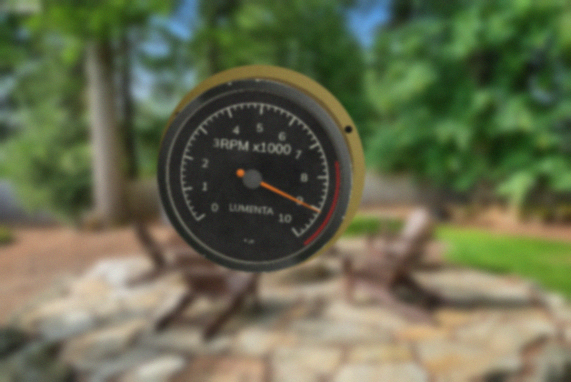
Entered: 9000; rpm
